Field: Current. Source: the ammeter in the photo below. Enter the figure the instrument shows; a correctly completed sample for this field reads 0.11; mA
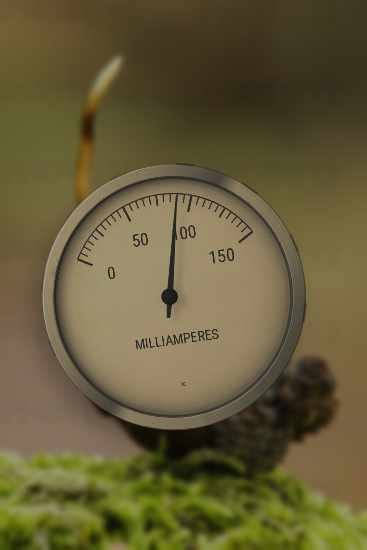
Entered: 90; mA
